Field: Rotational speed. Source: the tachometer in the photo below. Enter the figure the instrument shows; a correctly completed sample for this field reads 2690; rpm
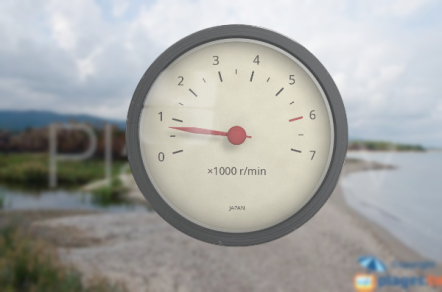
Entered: 750; rpm
